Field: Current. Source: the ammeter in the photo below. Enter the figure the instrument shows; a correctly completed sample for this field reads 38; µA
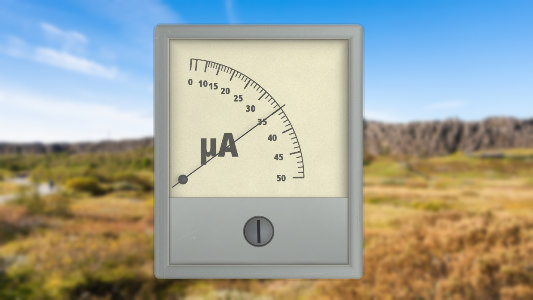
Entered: 35; µA
